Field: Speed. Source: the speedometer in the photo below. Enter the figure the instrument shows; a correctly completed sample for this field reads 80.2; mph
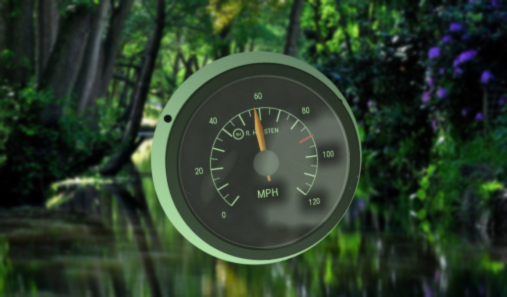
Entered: 57.5; mph
